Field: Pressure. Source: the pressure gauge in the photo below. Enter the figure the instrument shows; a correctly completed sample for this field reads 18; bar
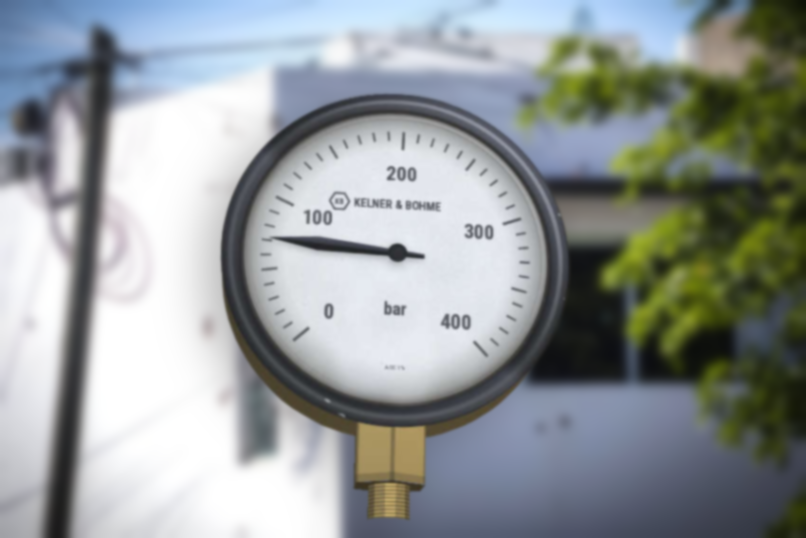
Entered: 70; bar
